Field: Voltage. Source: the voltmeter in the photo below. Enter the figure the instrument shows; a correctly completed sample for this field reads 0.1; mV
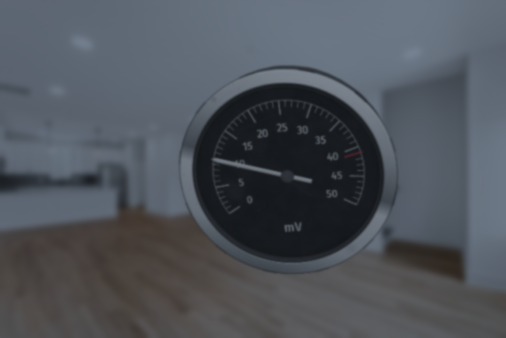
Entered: 10; mV
